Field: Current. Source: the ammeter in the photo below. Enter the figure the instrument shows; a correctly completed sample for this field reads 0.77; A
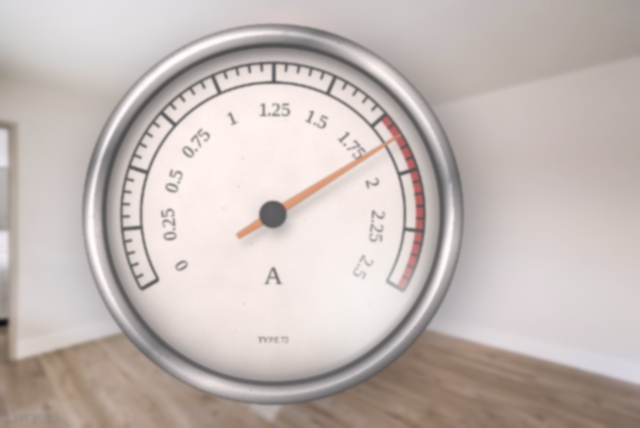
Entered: 1.85; A
